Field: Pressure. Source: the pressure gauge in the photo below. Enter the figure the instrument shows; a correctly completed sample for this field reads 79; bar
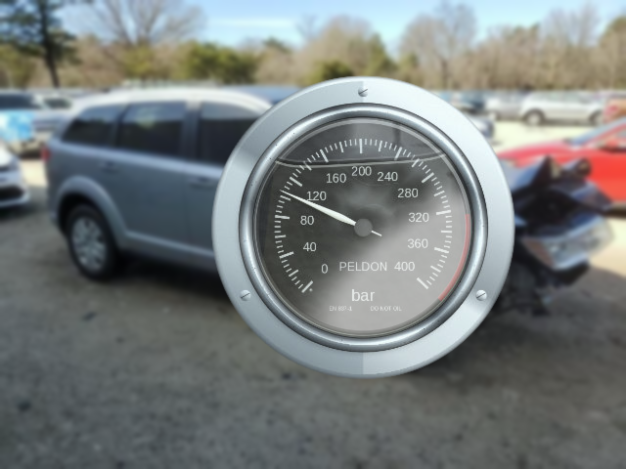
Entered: 105; bar
